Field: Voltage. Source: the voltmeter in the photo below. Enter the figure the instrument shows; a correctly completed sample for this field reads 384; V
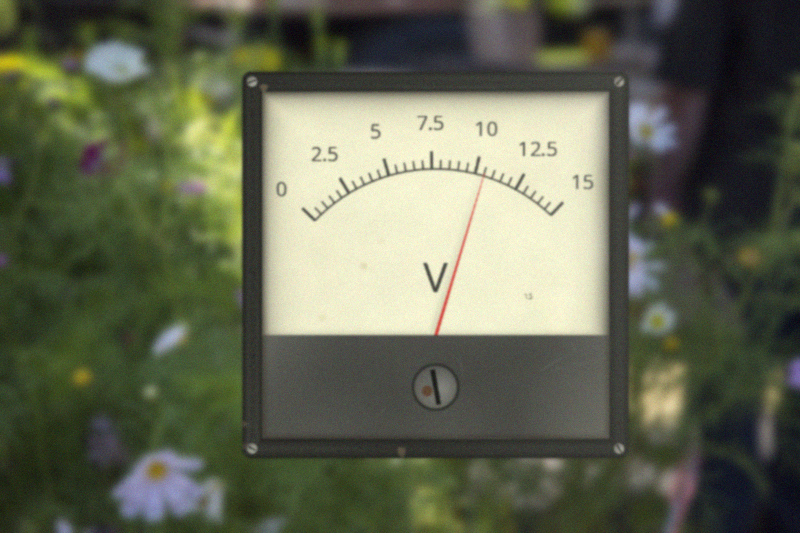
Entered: 10.5; V
